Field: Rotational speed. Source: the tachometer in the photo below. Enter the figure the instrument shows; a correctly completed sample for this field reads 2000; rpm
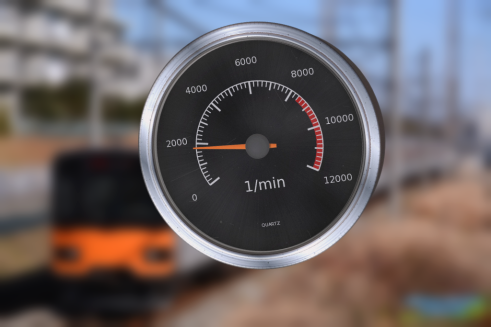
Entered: 1800; rpm
